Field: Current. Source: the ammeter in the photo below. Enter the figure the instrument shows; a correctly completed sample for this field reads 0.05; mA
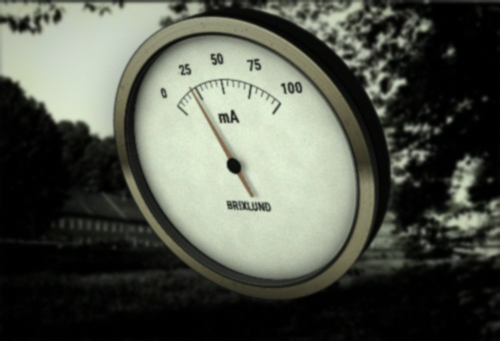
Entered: 25; mA
